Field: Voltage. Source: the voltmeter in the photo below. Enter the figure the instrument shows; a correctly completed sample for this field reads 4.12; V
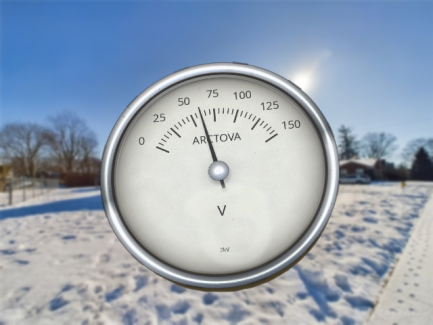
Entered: 60; V
